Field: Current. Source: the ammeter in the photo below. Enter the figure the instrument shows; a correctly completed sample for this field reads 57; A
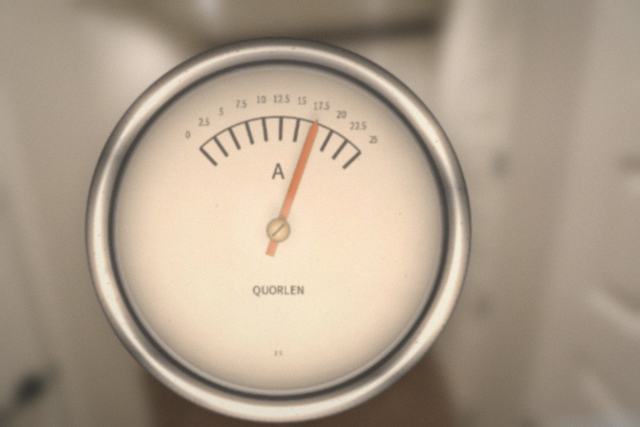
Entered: 17.5; A
